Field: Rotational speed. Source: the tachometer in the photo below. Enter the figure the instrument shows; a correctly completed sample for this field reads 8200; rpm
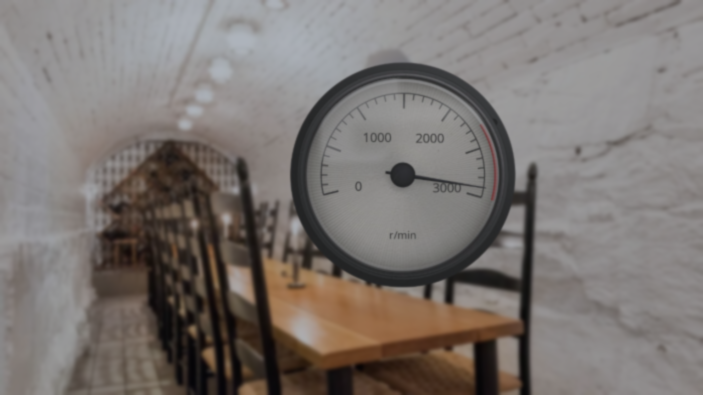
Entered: 2900; rpm
